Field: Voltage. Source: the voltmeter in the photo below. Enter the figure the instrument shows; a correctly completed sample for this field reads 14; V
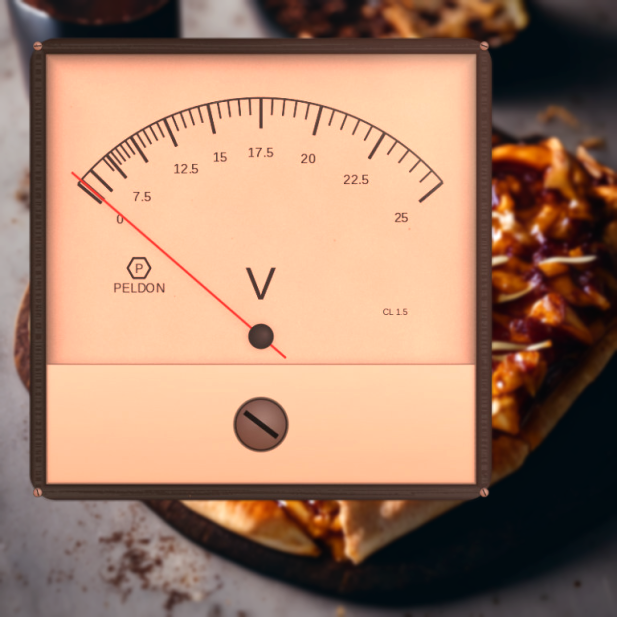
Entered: 2.5; V
